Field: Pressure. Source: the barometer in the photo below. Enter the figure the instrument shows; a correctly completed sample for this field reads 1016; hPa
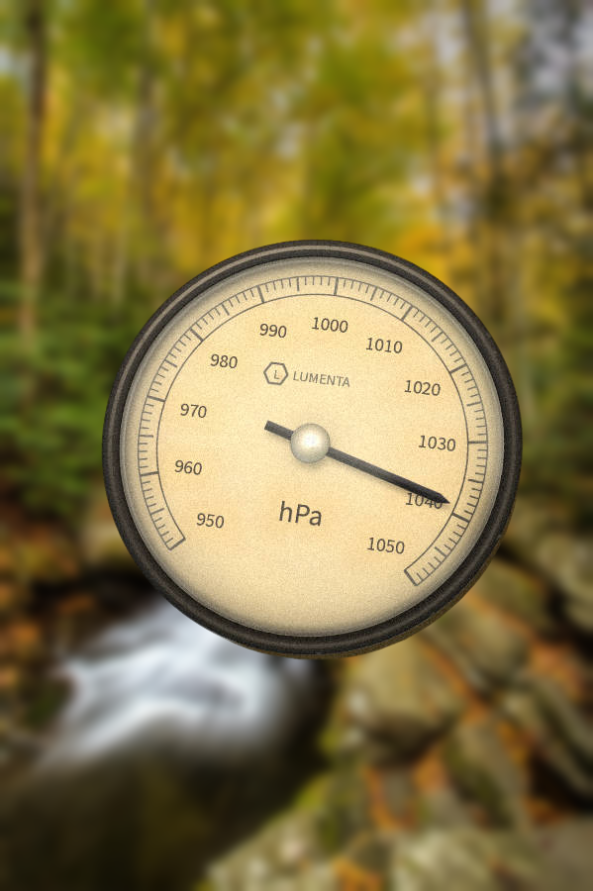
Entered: 1039; hPa
